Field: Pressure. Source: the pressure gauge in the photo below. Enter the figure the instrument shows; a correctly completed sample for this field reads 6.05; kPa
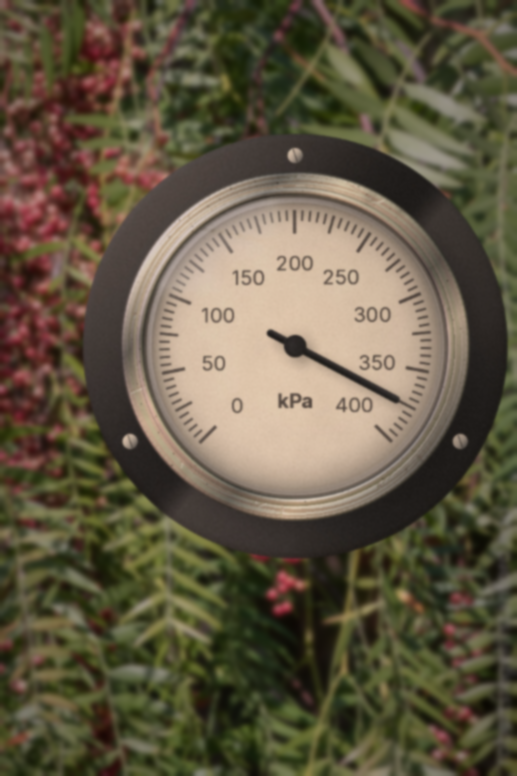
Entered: 375; kPa
